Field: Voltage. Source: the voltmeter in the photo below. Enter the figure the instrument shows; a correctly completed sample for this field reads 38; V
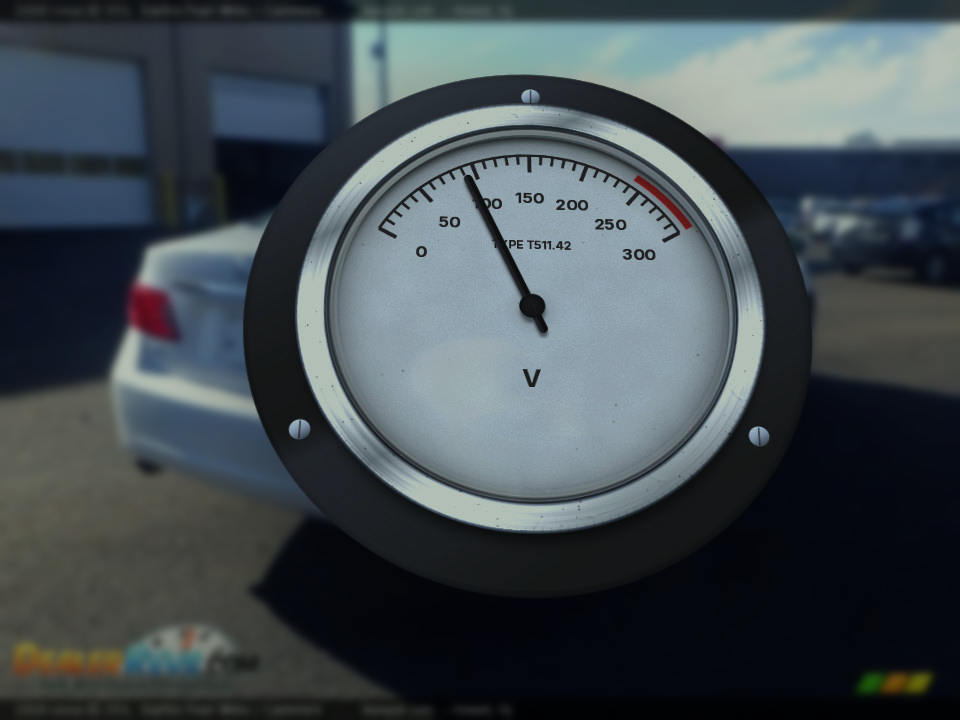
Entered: 90; V
